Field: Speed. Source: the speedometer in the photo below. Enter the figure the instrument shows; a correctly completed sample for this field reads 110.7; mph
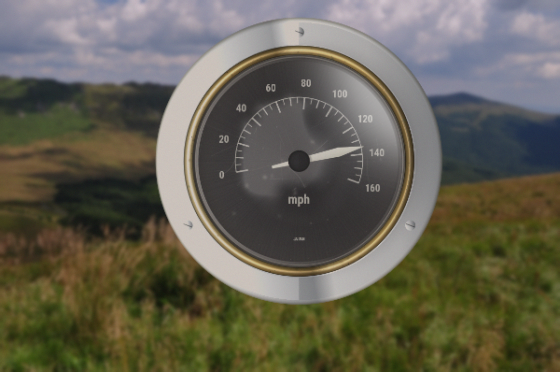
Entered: 135; mph
